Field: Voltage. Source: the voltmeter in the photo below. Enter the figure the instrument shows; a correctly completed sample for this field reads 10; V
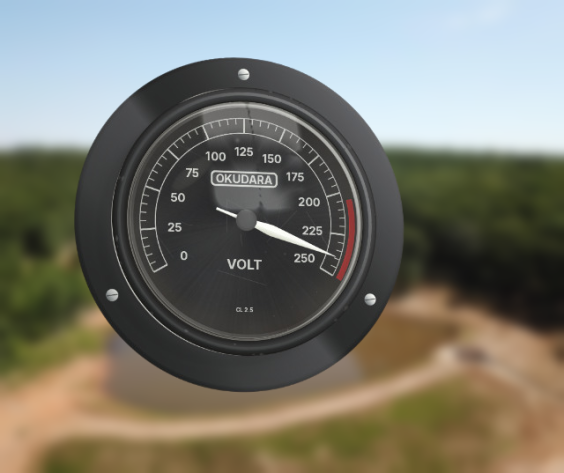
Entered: 240; V
